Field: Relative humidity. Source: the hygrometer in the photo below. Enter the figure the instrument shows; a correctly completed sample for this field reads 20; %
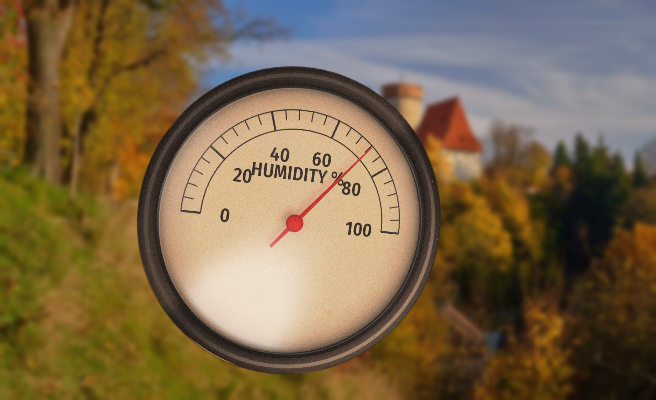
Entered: 72; %
